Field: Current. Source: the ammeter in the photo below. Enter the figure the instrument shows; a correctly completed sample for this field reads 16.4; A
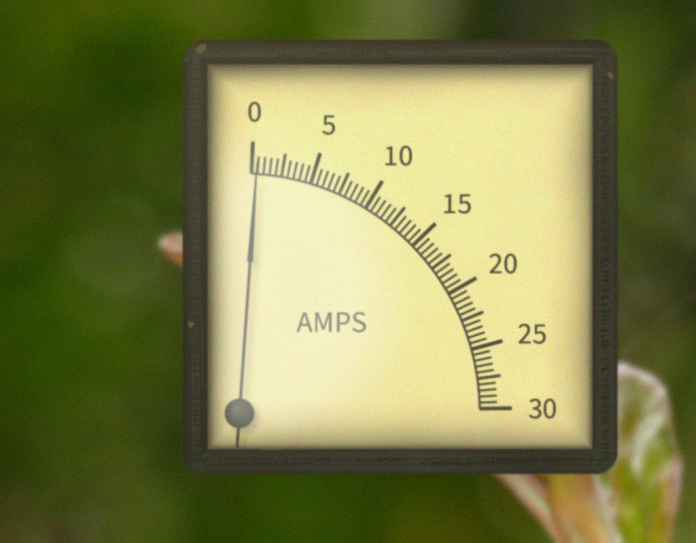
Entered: 0.5; A
